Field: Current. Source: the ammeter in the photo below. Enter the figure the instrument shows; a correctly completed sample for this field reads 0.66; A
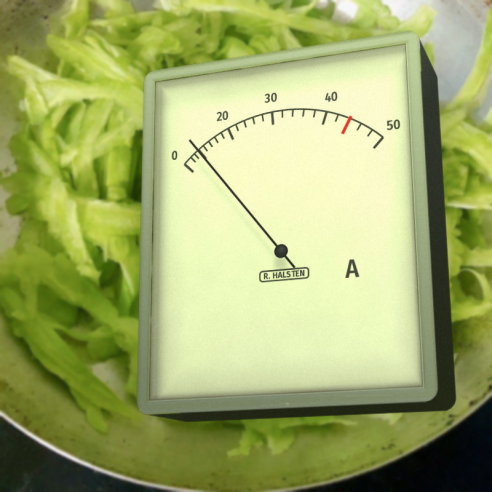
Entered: 10; A
